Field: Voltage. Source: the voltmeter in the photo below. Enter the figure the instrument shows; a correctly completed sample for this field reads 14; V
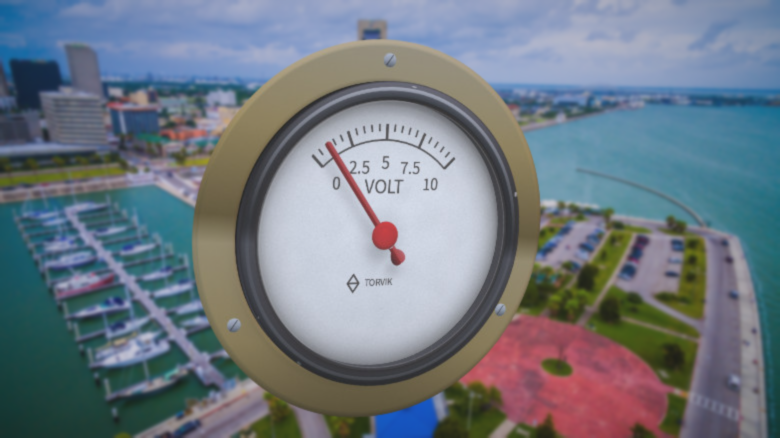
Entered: 1; V
